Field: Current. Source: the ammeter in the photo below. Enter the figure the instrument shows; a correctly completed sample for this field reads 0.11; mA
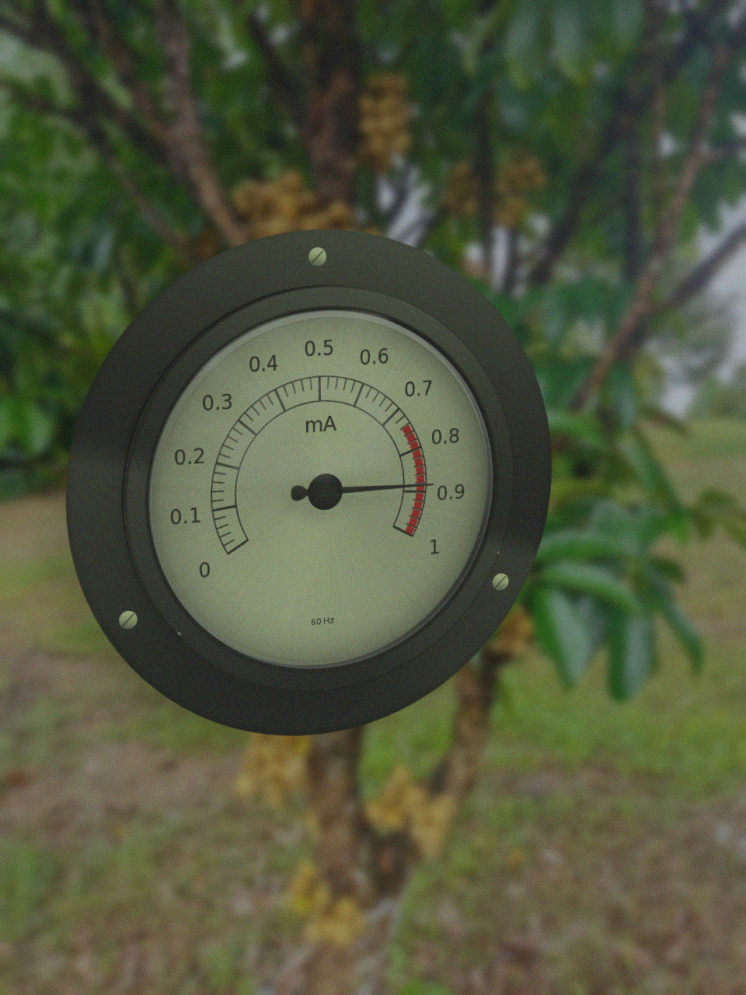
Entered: 0.88; mA
